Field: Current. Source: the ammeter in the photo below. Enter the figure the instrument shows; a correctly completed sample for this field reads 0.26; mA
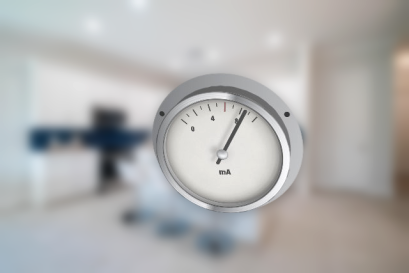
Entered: 8.5; mA
